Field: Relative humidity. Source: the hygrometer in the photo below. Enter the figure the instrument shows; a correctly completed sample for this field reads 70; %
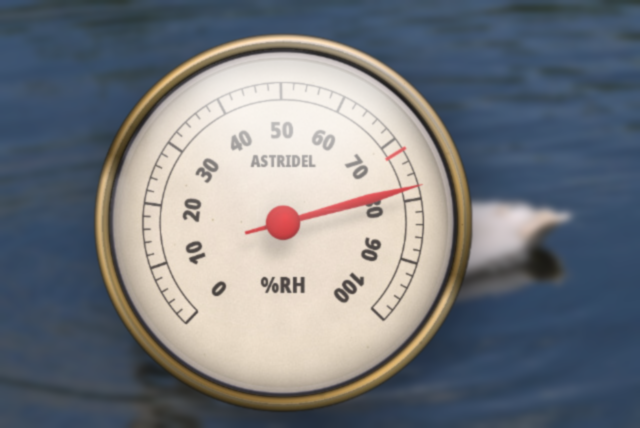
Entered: 78; %
